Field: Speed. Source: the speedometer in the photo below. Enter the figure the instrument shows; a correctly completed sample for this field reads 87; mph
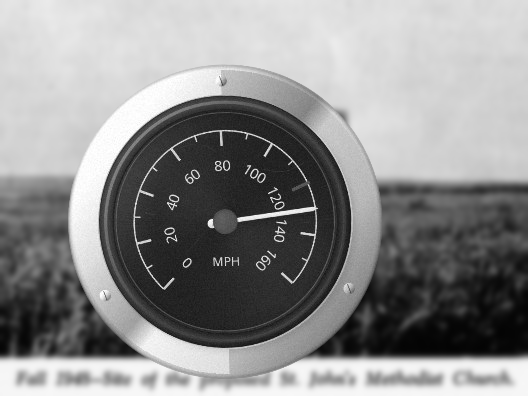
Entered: 130; mph
